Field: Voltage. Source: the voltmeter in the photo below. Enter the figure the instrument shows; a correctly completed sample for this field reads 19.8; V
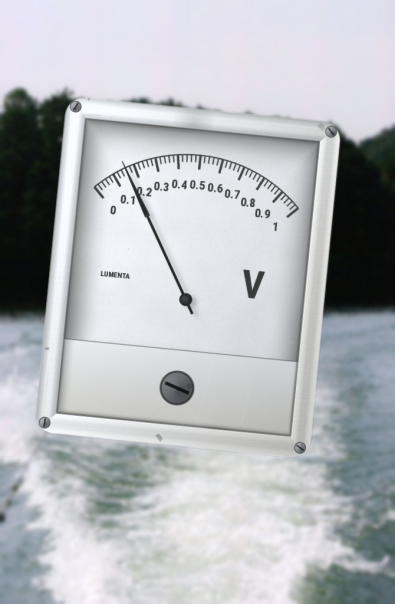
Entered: 0.16; V
